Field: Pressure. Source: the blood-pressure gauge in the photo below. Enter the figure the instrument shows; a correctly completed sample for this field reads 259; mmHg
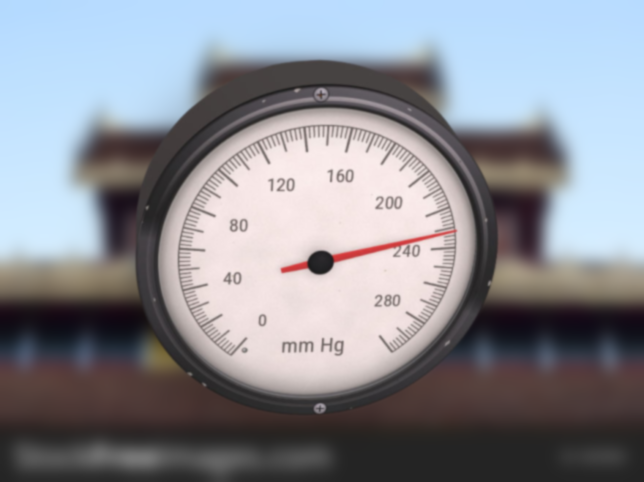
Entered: 230; mmHg
